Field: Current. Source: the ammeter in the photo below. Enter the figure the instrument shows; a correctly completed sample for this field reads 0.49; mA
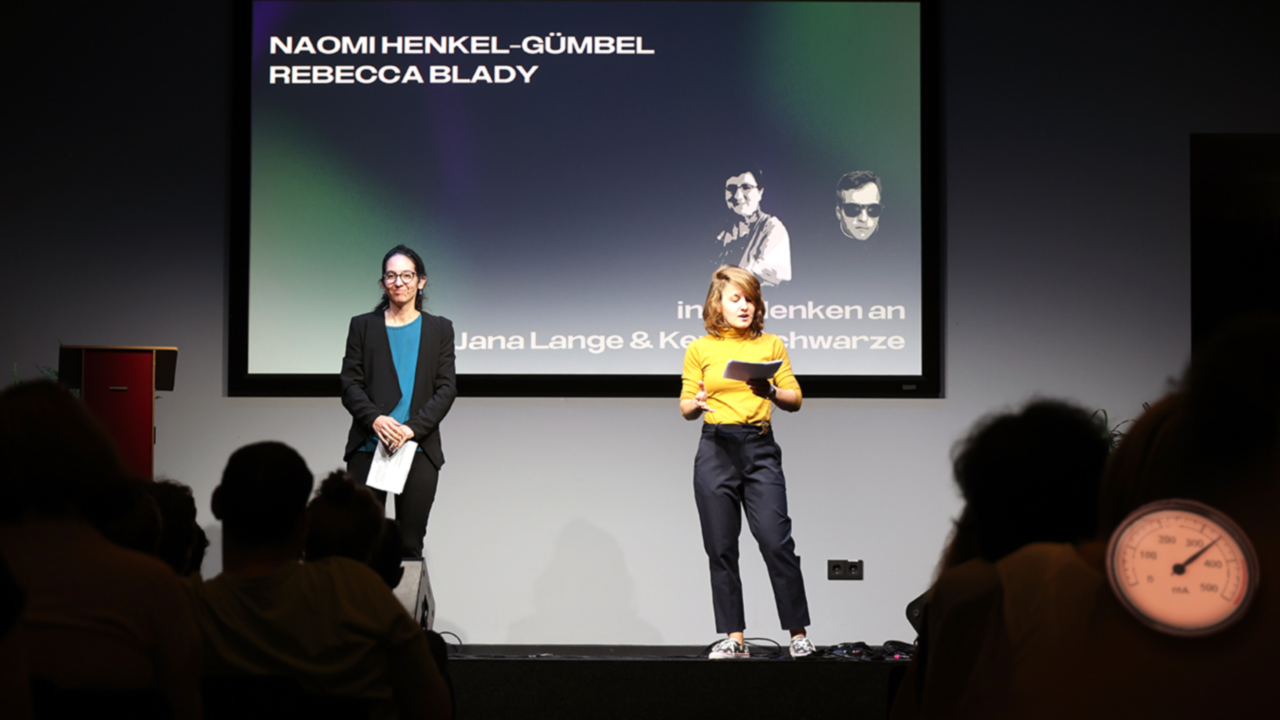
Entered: 340; mA
